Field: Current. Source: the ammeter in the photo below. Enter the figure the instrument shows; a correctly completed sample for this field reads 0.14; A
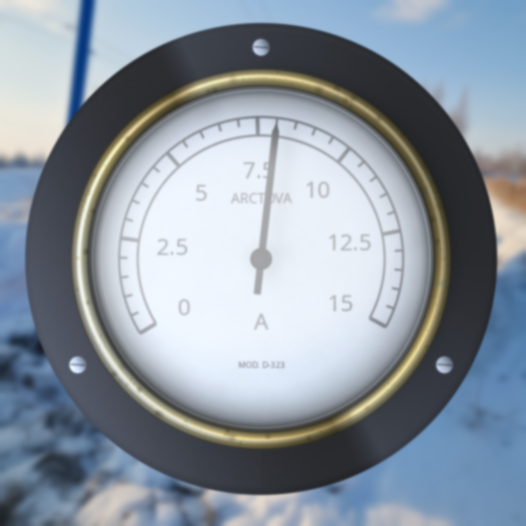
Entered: 8; A
